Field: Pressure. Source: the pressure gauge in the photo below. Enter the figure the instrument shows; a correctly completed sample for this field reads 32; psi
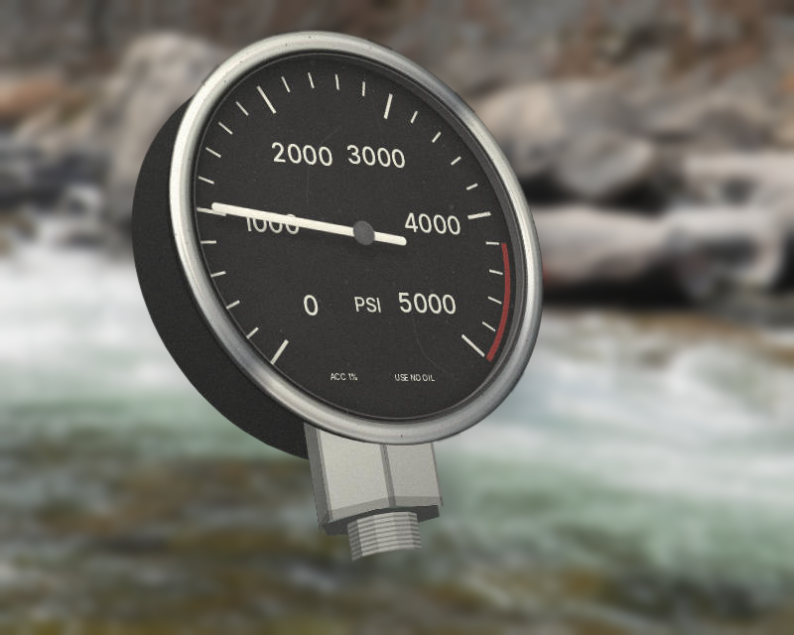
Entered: 1000; psi
